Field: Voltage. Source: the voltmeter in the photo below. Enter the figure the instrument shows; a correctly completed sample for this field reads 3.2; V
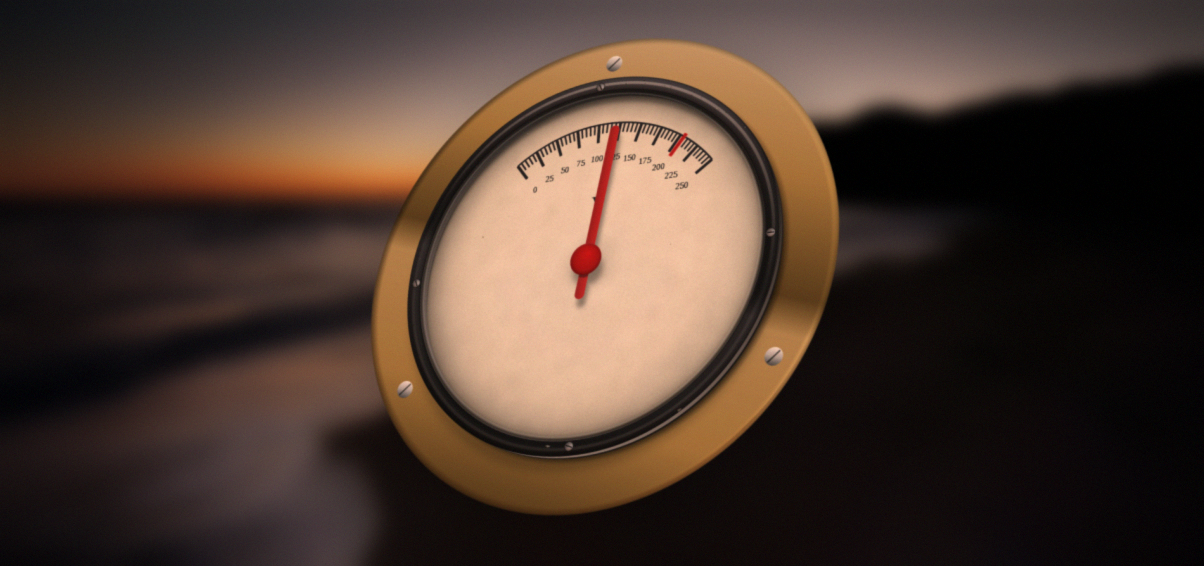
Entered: 125; V
